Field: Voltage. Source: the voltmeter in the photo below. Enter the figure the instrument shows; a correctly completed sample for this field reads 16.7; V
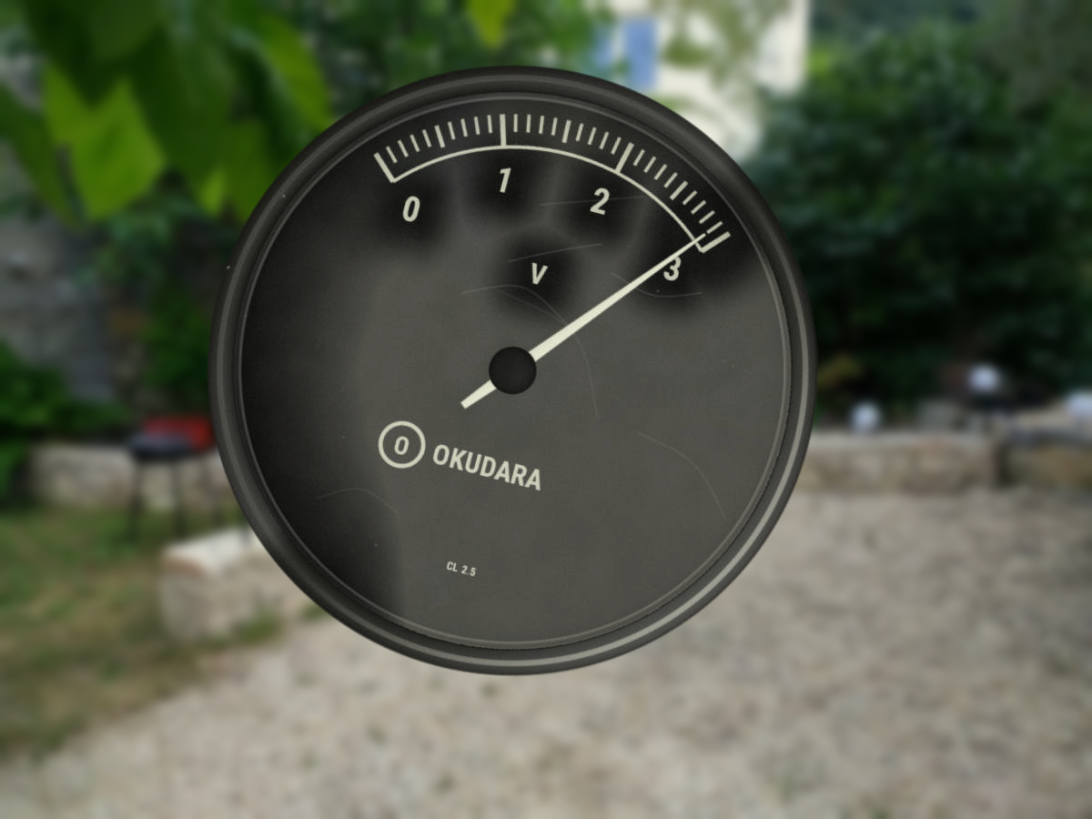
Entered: 2.9; V
